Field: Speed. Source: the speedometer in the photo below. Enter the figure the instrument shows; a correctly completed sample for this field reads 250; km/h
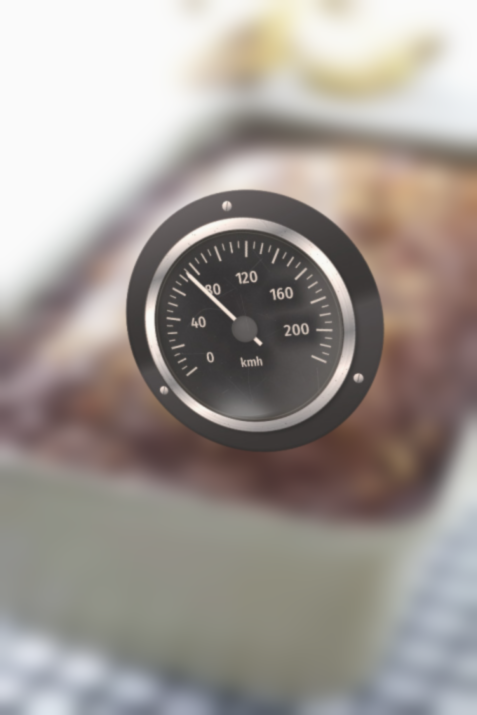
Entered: 75; km/h
